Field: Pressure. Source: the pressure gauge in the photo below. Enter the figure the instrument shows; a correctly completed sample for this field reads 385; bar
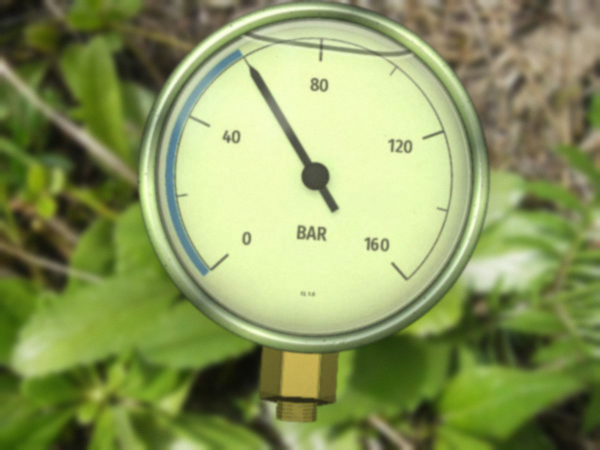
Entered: 60; bar
